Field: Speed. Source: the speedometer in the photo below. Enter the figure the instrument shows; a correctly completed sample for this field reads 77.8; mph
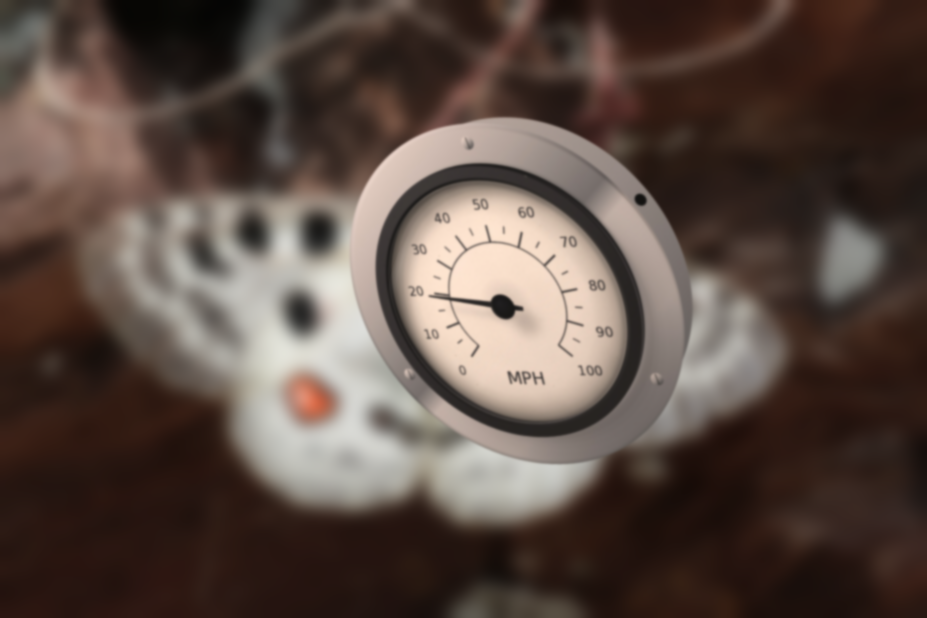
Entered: 20; mph
